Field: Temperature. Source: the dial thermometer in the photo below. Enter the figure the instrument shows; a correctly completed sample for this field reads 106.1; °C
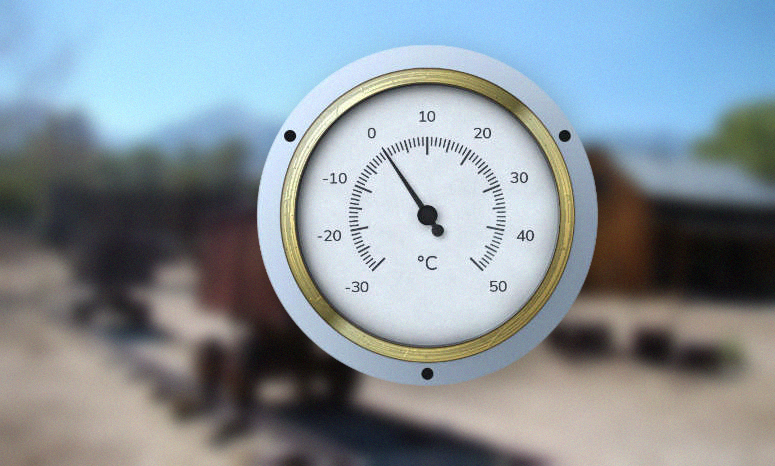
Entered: 0; °C
